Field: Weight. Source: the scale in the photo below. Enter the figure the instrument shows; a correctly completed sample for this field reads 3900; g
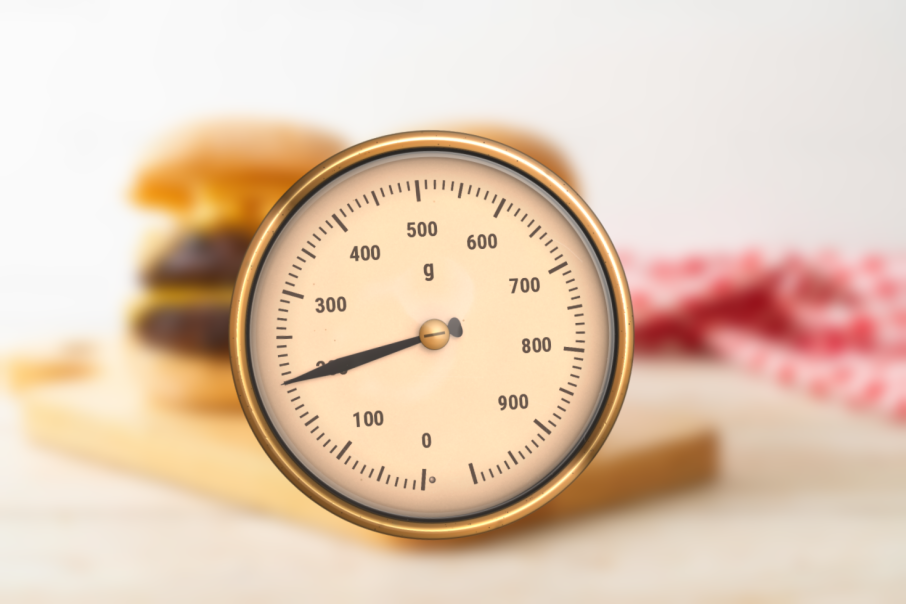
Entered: 200; g
